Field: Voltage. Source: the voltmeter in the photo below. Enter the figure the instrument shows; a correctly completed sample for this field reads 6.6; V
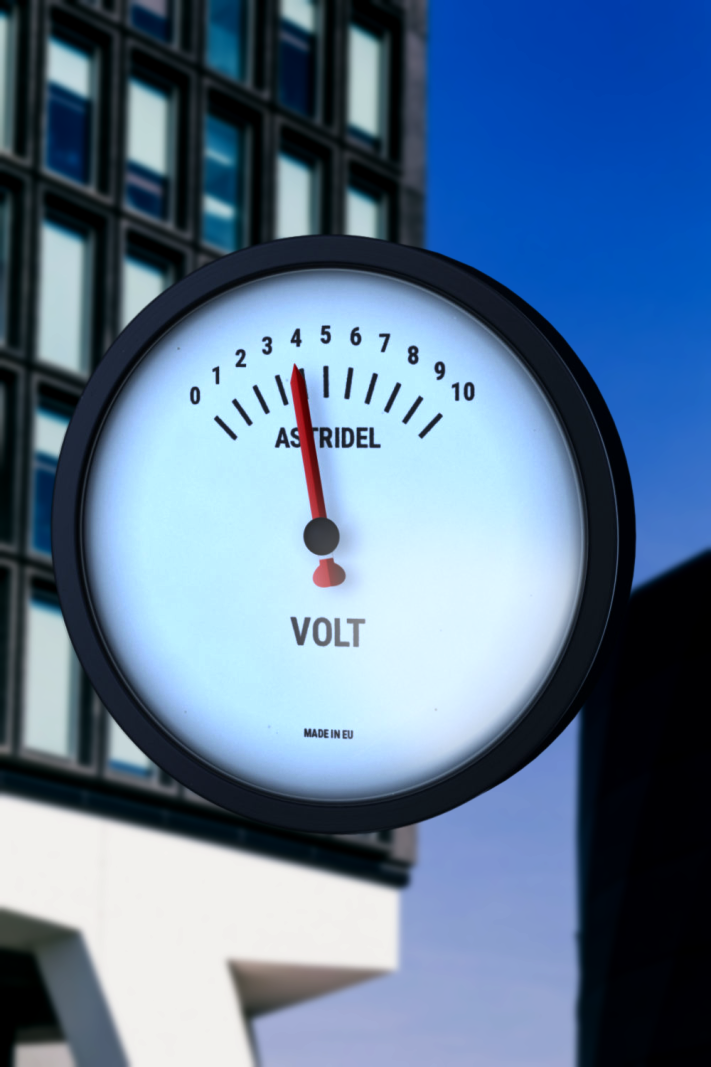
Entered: 4; V
